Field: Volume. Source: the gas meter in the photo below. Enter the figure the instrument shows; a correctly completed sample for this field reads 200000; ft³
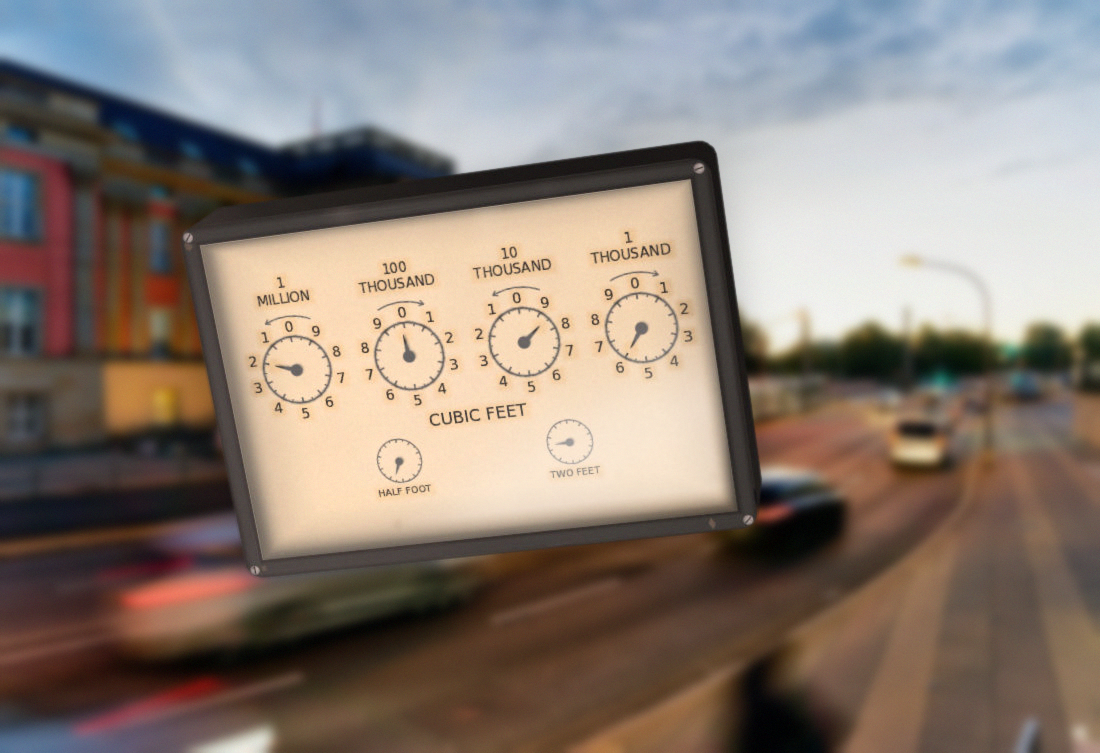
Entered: 198600; ft³
